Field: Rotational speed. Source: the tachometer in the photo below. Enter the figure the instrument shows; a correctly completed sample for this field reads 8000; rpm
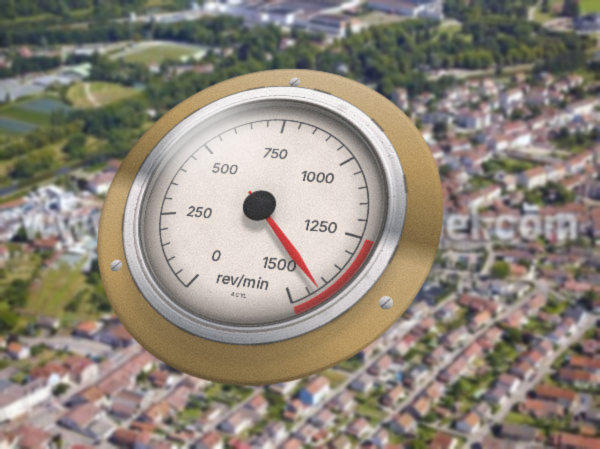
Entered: 1425; rpm
